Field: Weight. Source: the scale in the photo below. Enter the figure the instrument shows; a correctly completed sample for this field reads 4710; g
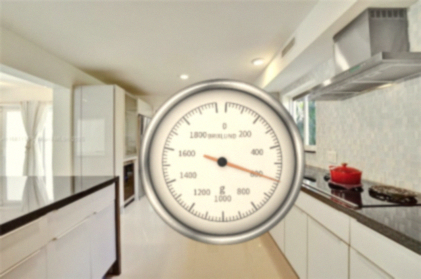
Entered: 600; g
